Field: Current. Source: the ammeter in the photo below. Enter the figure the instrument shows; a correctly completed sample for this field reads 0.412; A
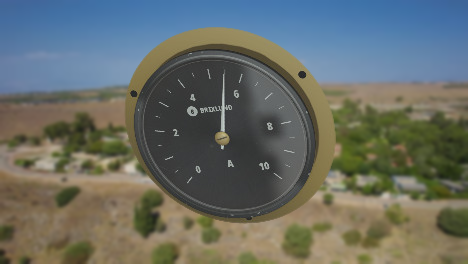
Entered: 5.5; A
